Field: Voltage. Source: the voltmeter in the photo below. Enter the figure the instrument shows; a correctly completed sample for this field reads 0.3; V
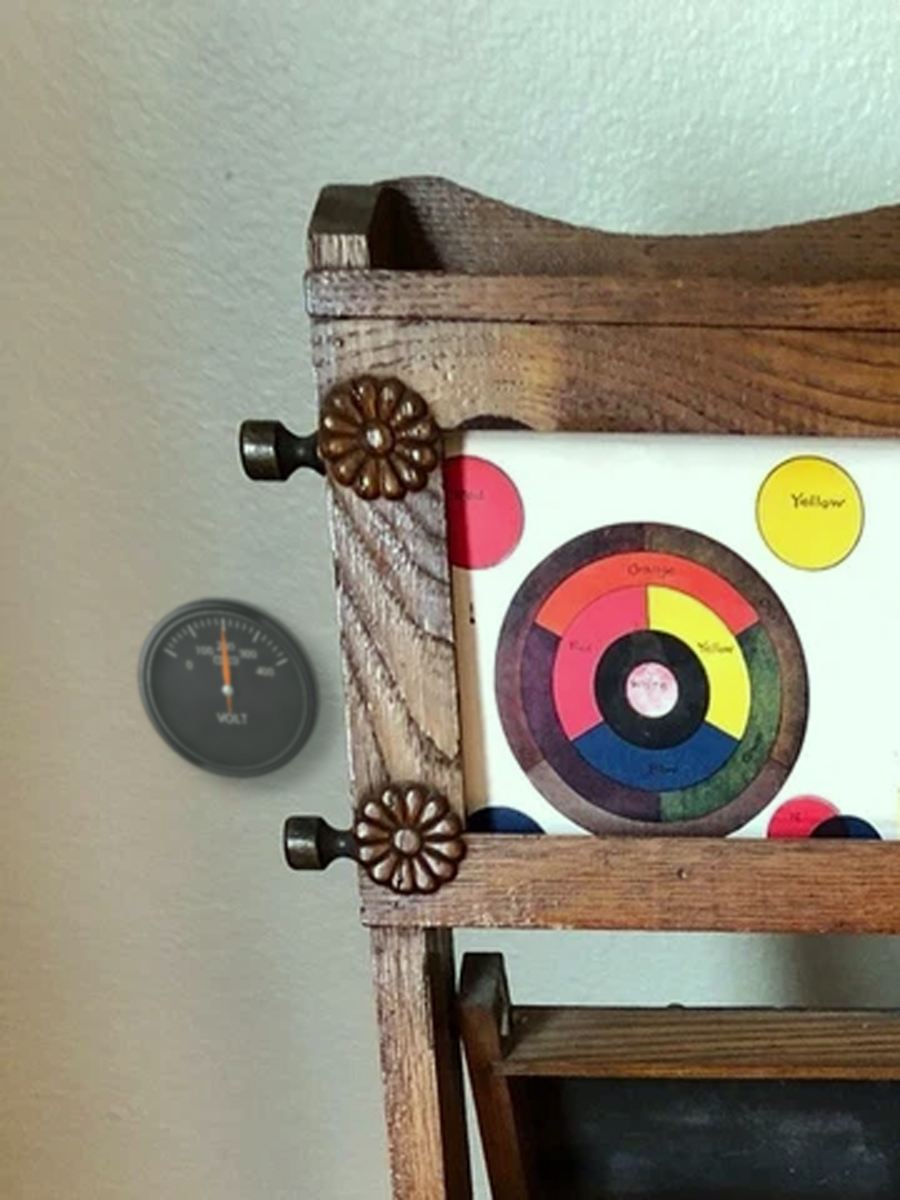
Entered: 200; V
